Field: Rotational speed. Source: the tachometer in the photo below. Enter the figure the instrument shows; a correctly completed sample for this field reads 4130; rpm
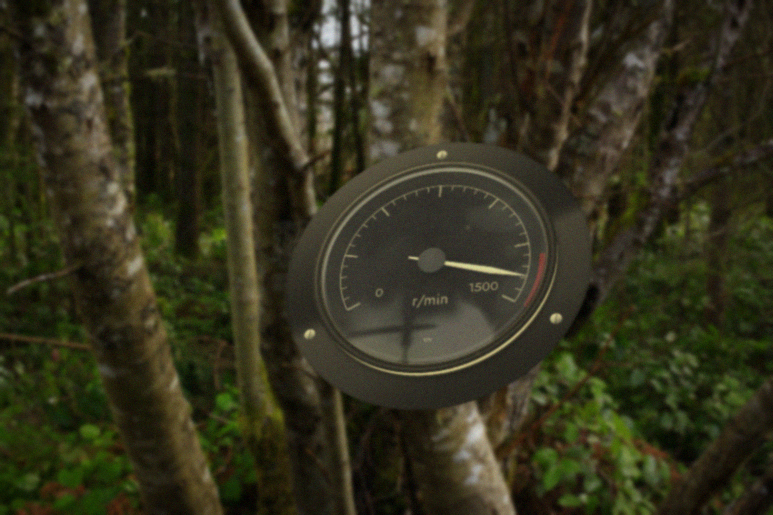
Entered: 1400; rpm
